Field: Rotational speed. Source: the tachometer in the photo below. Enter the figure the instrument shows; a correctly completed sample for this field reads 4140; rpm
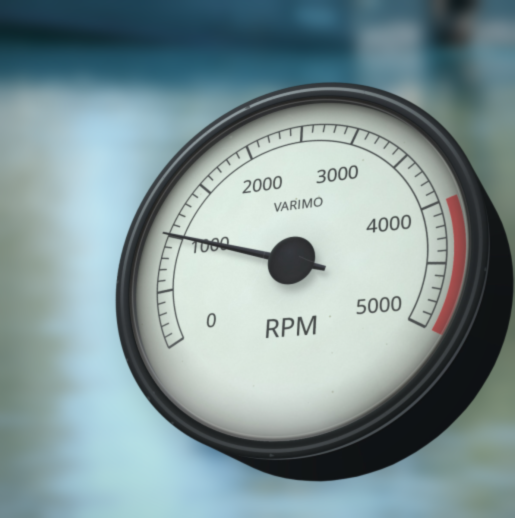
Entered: 1000; rpm
